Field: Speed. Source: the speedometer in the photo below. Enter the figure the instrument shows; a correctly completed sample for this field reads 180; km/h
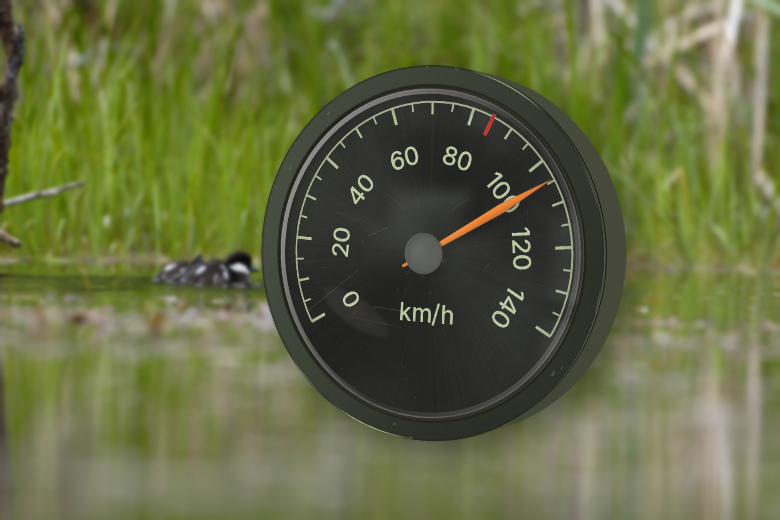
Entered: 105; km/h
